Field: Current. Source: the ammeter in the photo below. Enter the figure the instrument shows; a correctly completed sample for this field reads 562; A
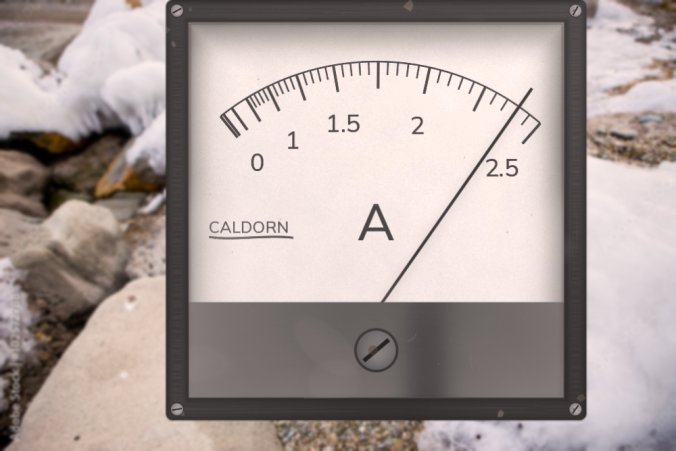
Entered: 2.4; A
